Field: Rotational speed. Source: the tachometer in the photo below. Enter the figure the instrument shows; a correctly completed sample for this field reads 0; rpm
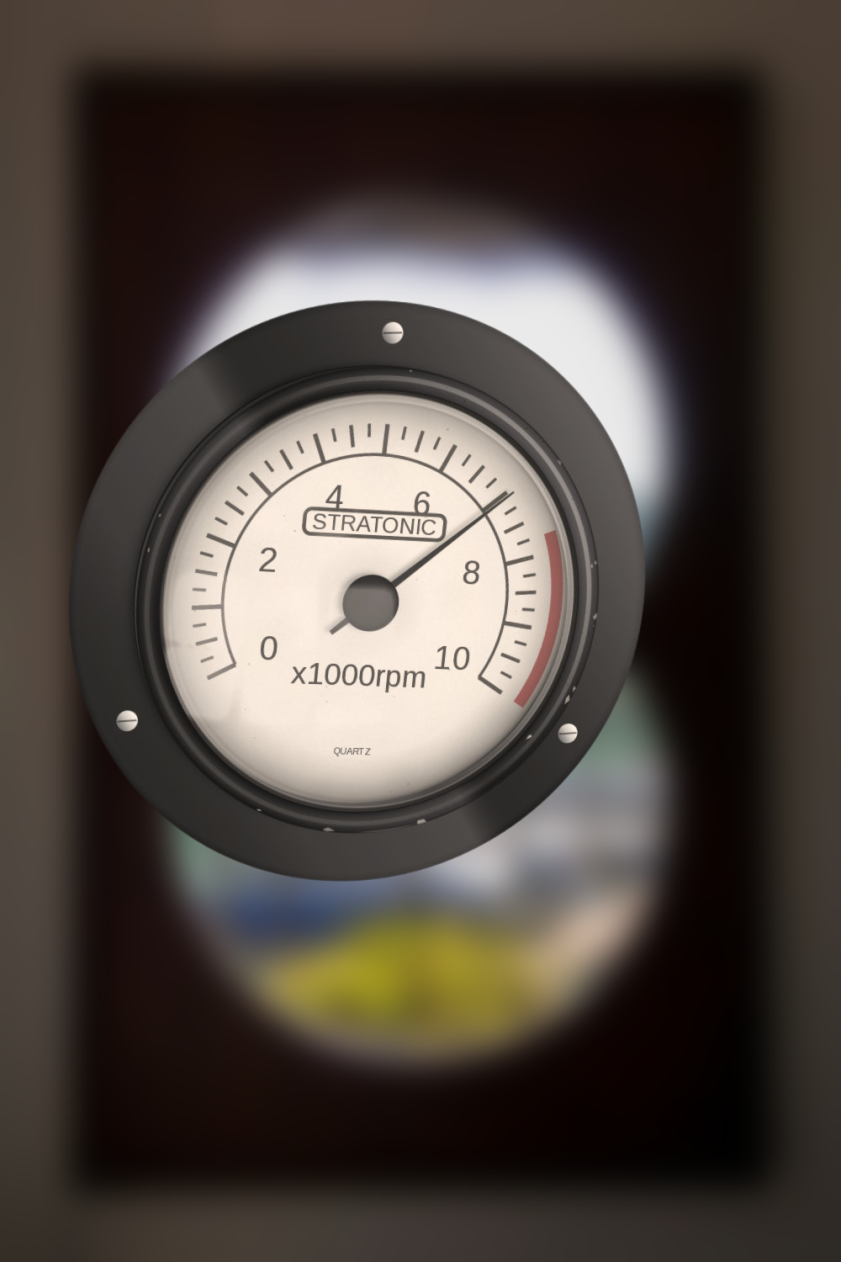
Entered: 7000; rpm
